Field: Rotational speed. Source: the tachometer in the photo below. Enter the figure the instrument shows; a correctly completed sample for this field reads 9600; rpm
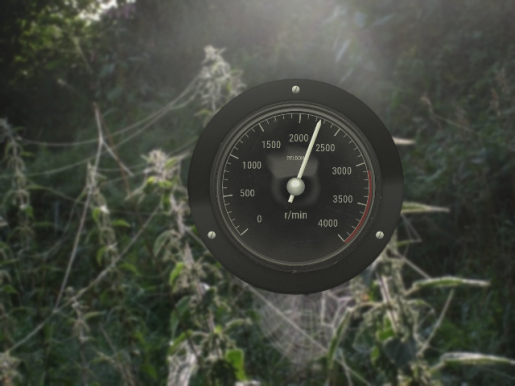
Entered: 2250; rpm
